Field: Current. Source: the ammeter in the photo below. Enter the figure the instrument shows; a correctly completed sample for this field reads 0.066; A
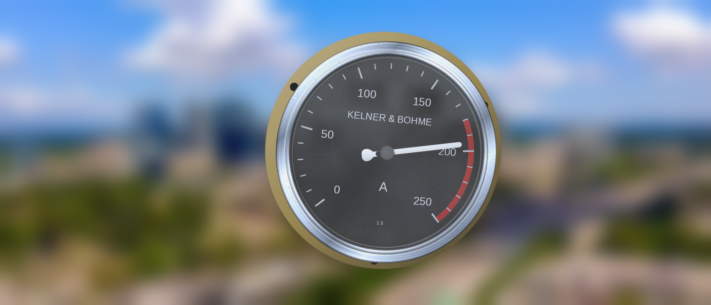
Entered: 195; A
